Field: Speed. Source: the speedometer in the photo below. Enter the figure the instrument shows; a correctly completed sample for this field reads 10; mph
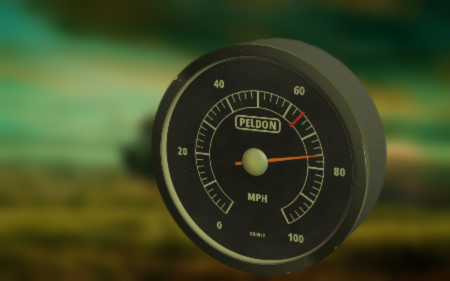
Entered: 76; mph
